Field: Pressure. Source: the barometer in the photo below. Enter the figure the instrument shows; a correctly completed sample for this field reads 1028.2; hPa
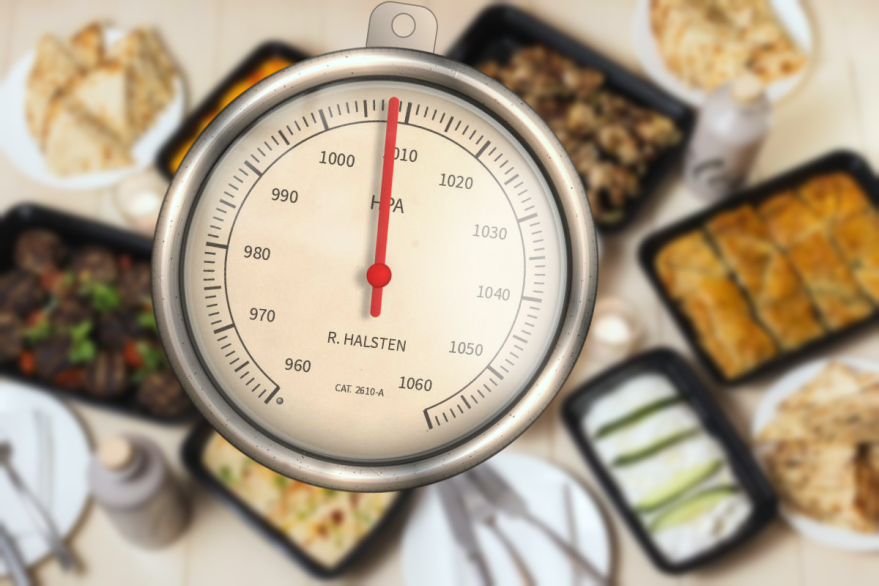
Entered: 1008; hPa
